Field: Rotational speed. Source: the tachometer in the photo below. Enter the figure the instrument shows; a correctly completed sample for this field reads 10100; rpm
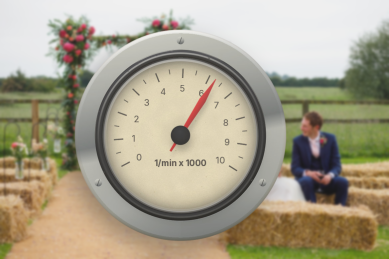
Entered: 6250; rpm
